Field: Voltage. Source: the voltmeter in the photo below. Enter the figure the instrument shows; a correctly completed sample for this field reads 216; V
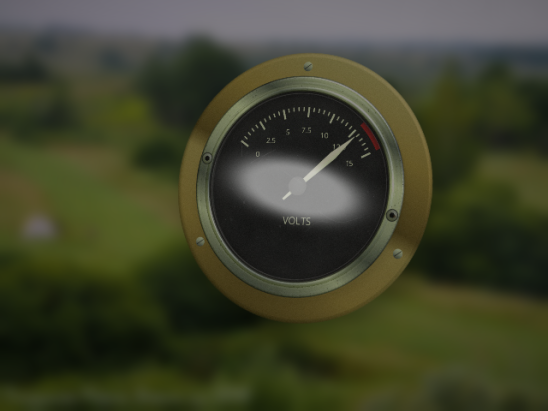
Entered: 13; V
